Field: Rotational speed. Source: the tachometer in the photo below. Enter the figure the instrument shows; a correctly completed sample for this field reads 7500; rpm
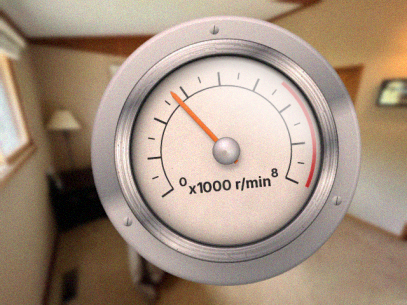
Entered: 2750; rpm
